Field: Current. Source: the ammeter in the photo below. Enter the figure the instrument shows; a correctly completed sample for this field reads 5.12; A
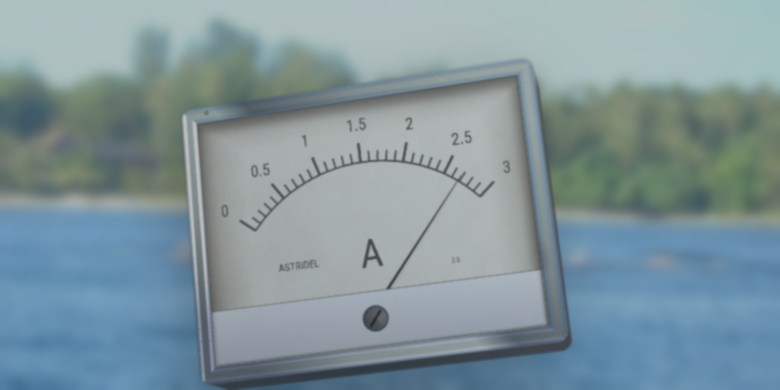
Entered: 2.7; A
